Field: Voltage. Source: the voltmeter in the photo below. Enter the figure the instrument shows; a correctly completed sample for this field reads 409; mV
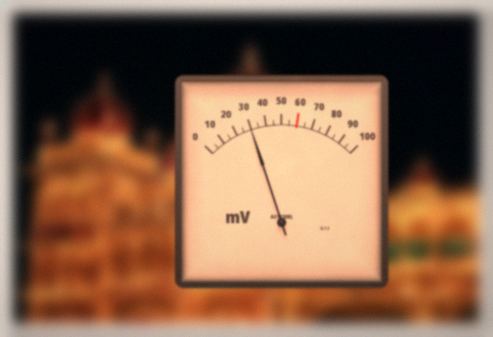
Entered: 30; mV
